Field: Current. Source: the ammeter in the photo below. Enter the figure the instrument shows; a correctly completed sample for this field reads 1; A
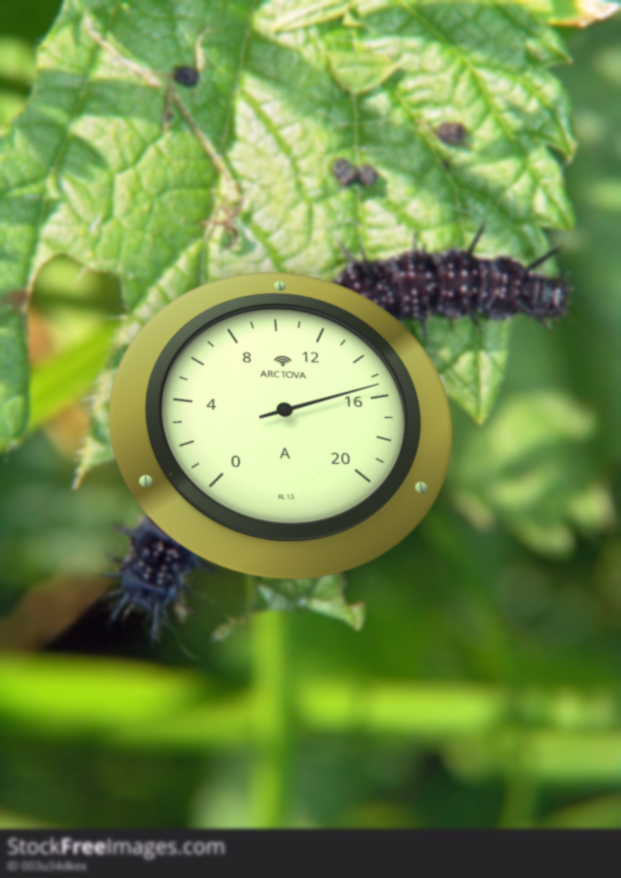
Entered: 15.5; A
